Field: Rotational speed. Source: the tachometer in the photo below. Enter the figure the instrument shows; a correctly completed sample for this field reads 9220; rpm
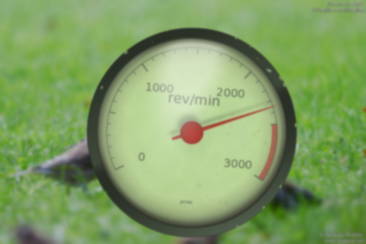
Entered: 2350; rpm
